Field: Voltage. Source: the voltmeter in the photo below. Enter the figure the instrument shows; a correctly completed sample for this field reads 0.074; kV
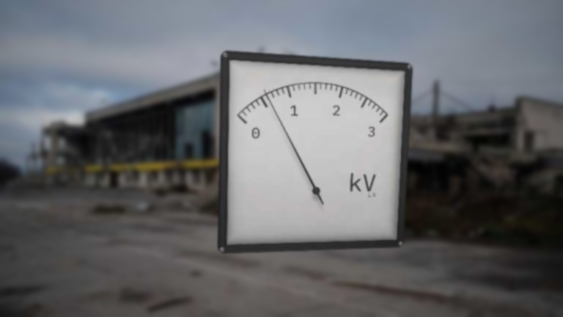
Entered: 0.6; kV
